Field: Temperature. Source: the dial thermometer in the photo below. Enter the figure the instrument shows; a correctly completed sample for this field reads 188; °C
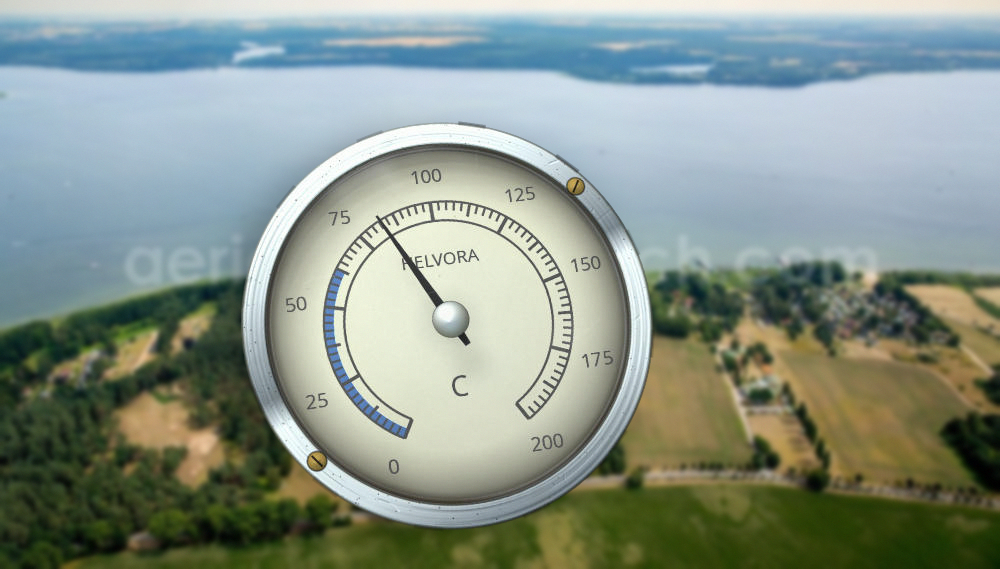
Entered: 82.5; °C
